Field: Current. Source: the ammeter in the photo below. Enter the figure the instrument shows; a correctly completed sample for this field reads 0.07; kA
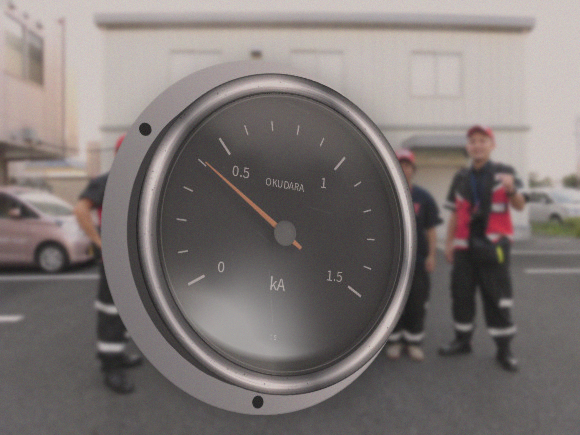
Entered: 0.4; kA
